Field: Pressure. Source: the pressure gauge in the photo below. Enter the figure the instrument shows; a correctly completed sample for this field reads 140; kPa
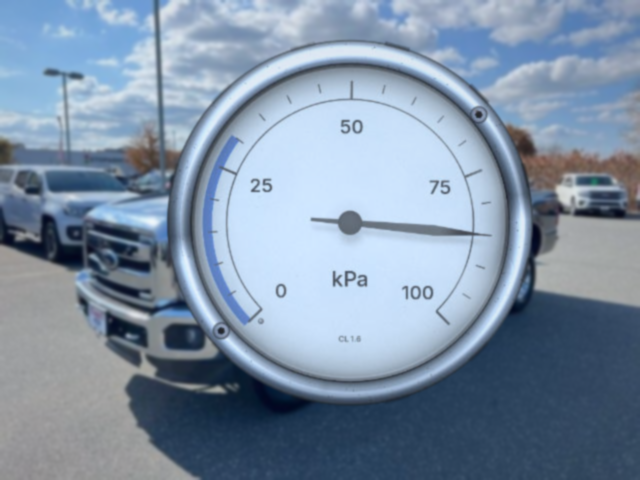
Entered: 85; kPa
